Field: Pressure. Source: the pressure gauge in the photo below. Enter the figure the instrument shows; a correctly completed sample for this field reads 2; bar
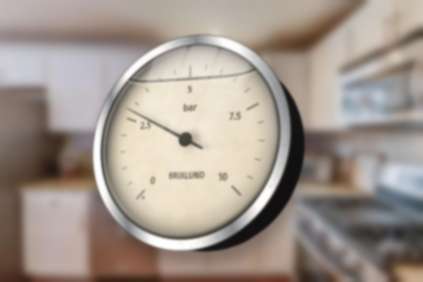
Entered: 2.75; bar
